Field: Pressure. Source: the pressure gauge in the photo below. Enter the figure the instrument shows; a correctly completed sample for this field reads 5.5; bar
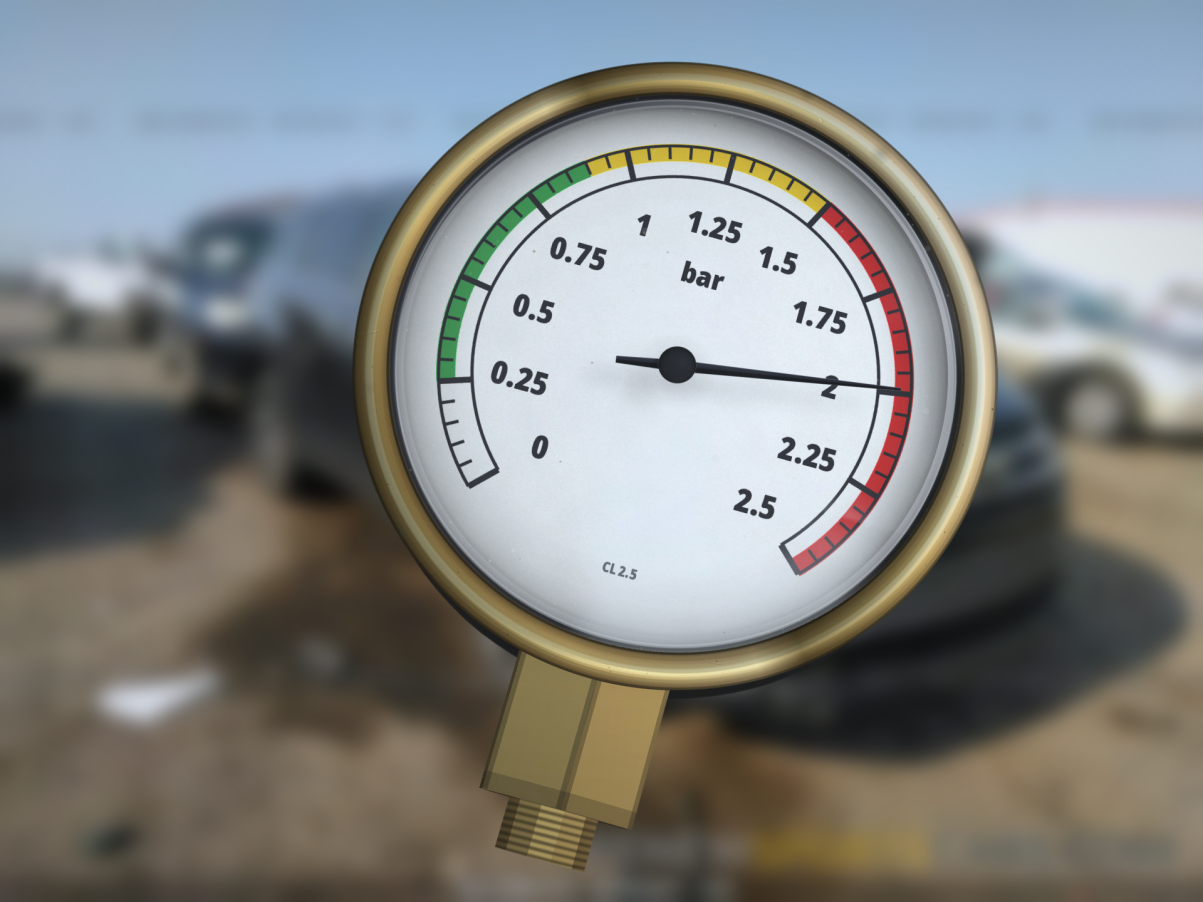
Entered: 2; bar
